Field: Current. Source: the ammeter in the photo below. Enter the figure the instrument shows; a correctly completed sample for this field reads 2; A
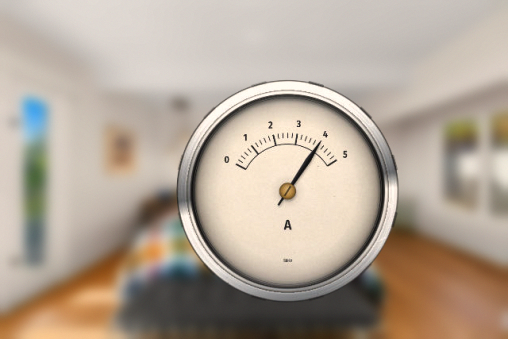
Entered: 4; A
